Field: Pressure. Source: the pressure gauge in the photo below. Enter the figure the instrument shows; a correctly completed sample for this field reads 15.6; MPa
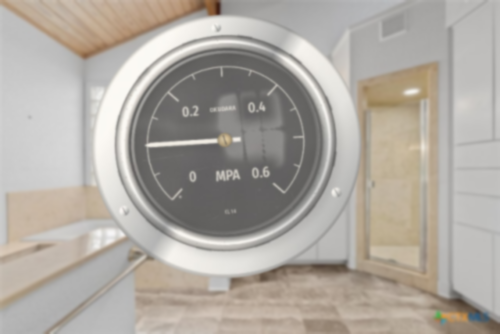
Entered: 0.1; MPa
